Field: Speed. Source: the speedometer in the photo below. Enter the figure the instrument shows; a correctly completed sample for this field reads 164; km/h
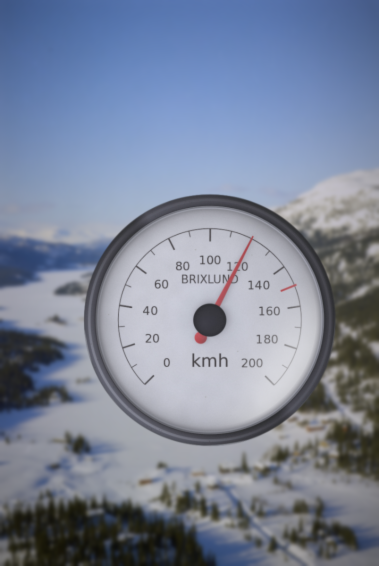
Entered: 120; km/h
